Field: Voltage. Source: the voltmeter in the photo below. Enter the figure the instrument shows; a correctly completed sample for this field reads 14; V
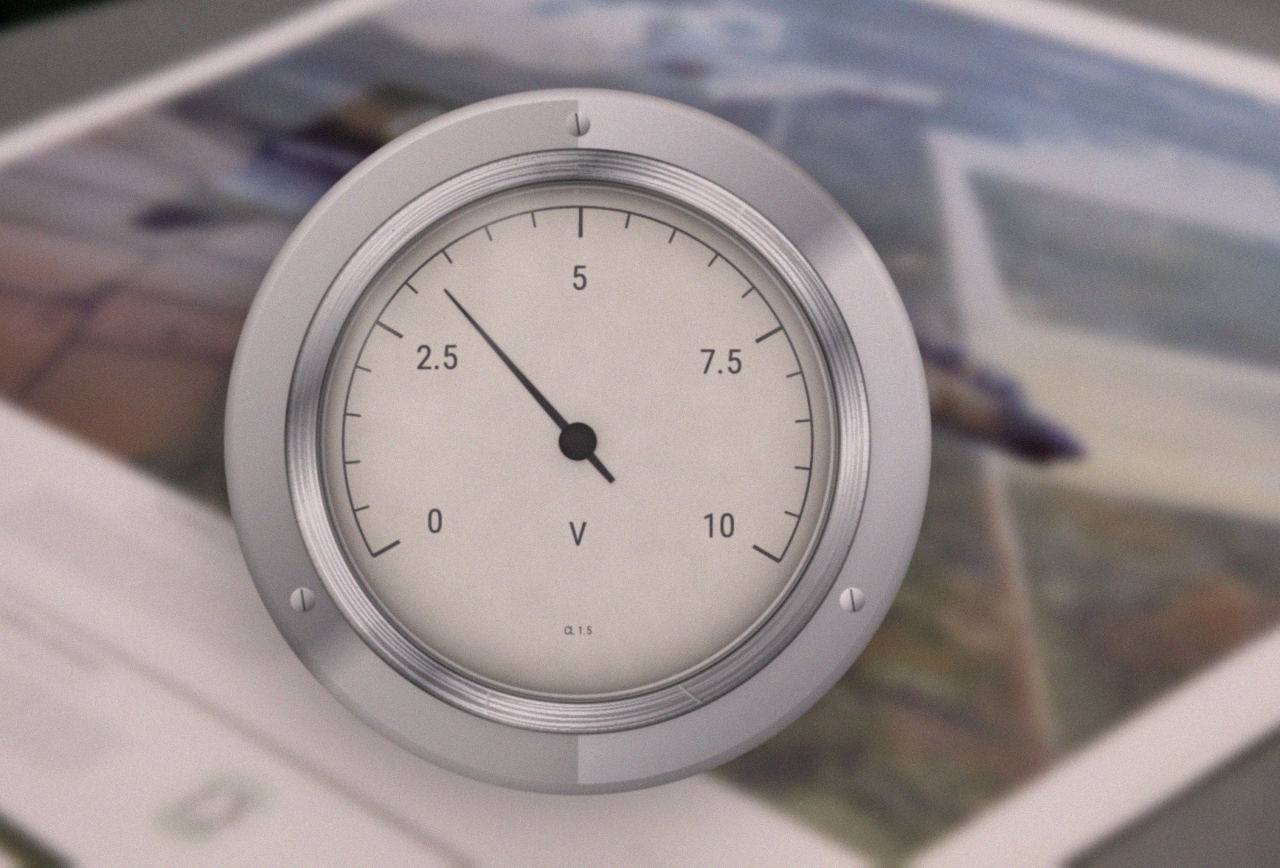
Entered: 3.25; V
